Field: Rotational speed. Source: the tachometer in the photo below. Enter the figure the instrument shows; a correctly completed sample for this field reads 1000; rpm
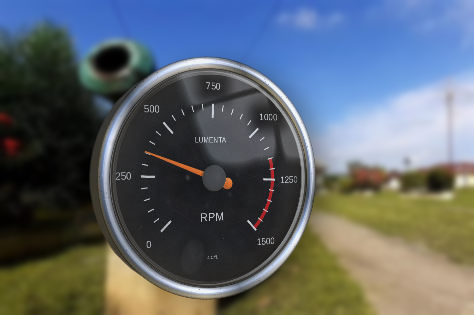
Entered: 350; rpm
